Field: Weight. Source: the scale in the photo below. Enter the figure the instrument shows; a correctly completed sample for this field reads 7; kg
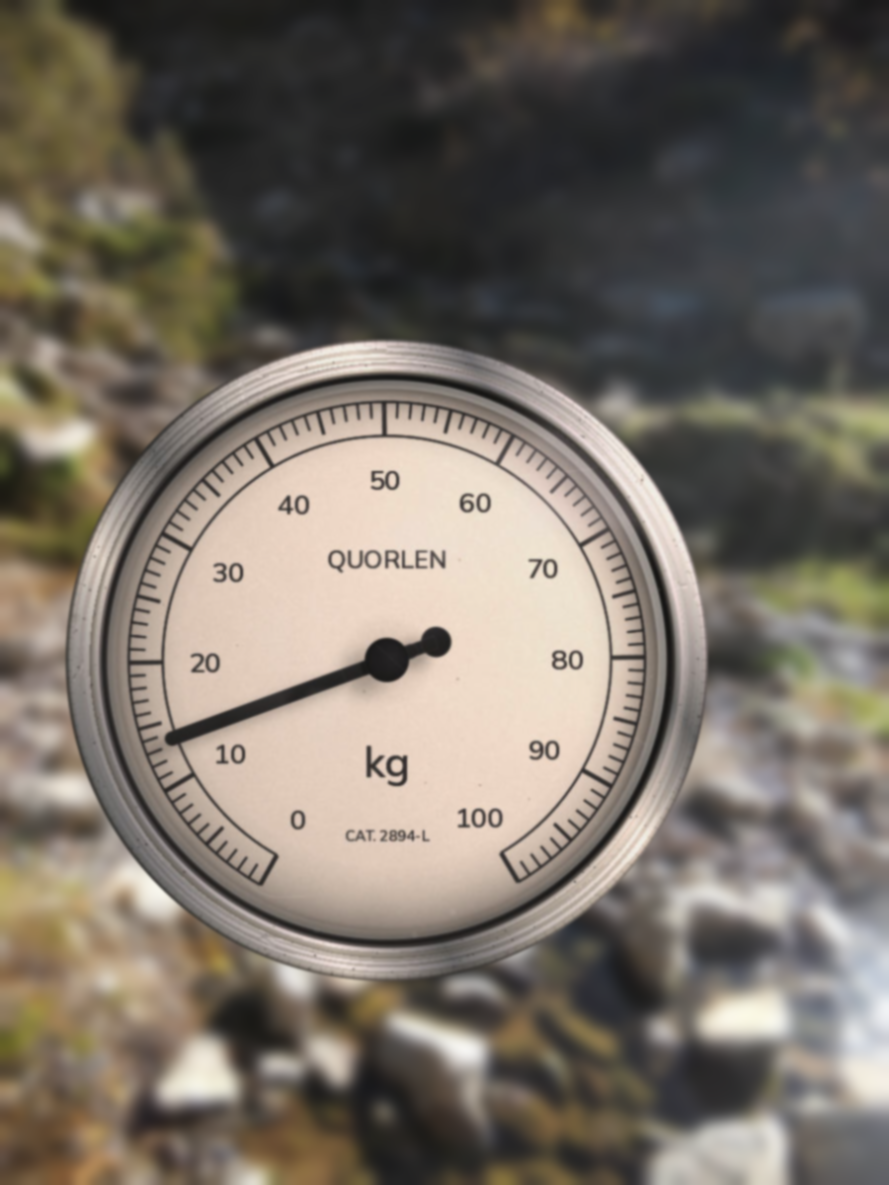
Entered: 13.5; kg
